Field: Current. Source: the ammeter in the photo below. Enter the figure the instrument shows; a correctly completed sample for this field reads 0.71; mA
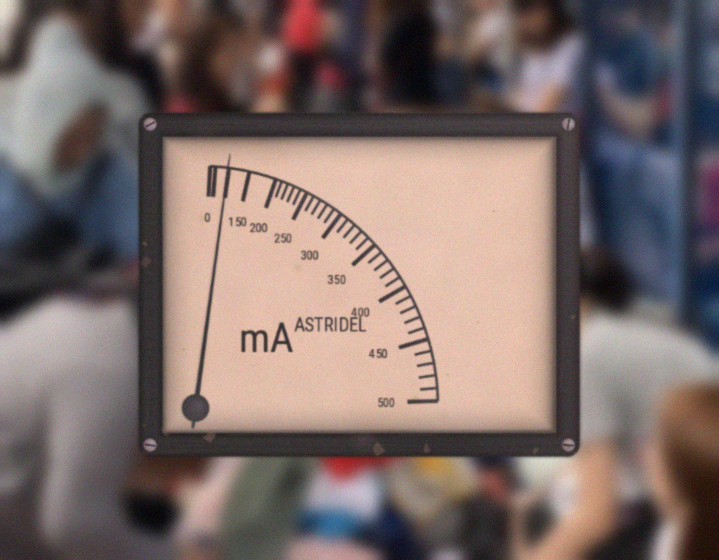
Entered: 100; mA
